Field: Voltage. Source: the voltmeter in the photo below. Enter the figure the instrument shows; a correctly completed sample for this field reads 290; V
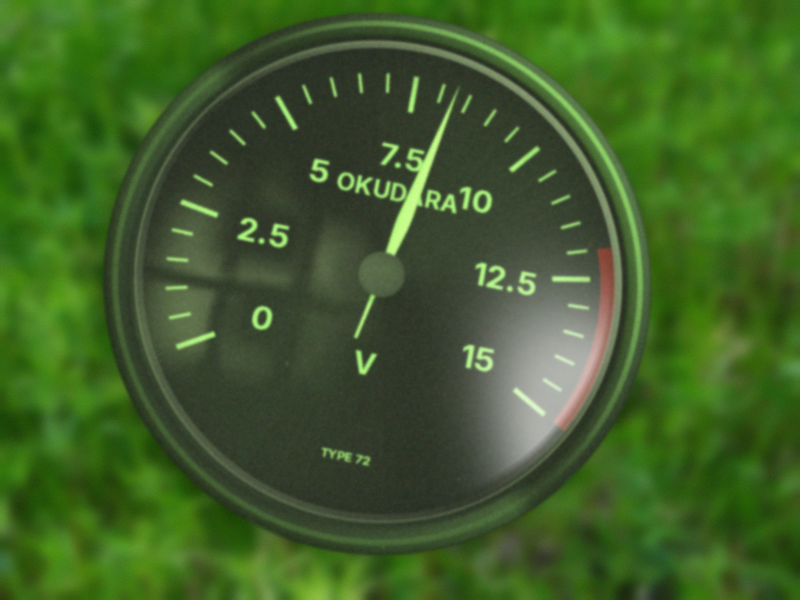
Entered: 8.25; V
